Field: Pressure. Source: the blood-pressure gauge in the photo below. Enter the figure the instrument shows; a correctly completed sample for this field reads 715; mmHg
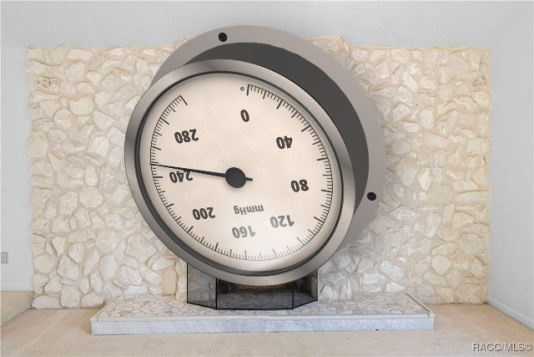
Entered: 250; mmHg
